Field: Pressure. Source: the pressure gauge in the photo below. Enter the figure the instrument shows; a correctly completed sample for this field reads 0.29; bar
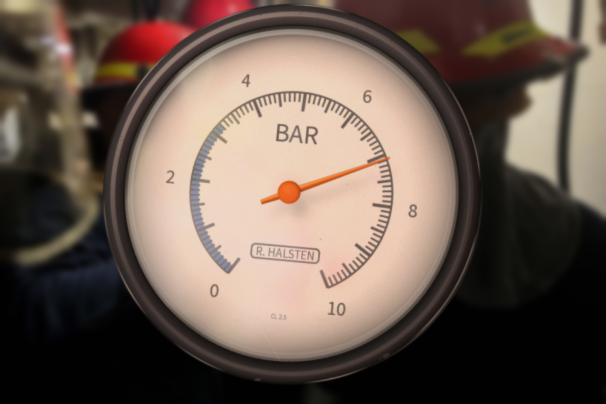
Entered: 7.1; bar
